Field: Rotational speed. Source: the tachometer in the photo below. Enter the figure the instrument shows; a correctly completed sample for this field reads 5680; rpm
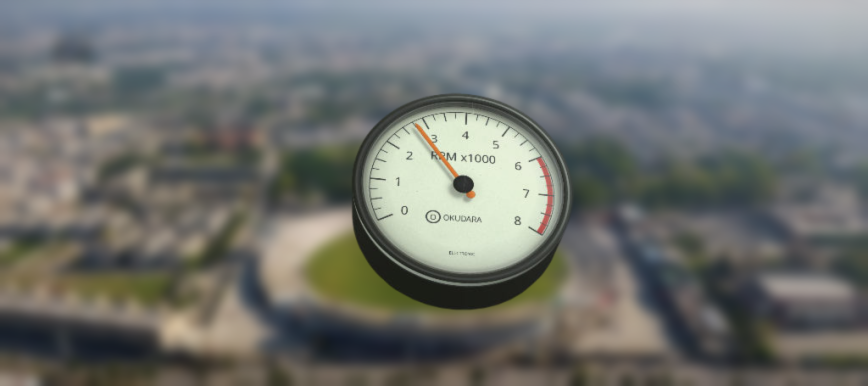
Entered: 2750; rpm
